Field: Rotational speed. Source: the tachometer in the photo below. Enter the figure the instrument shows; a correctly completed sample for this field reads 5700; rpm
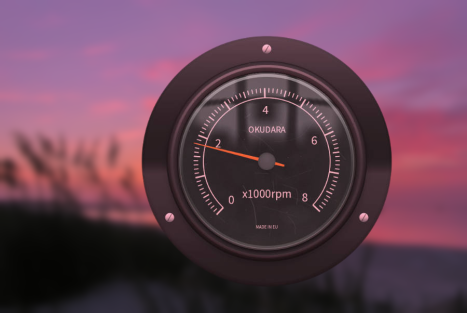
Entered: 1800; rpm
